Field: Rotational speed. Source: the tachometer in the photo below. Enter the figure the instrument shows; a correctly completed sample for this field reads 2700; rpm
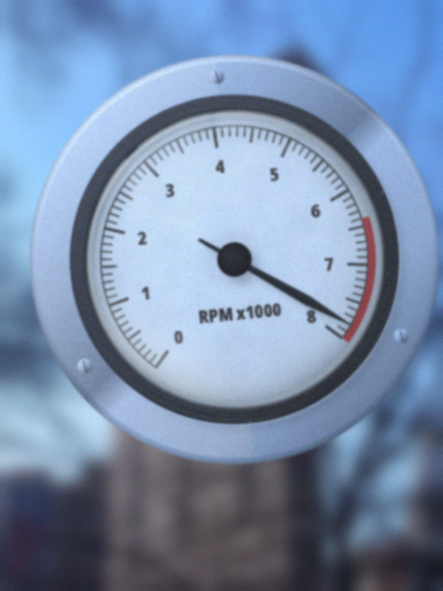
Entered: 7800; rpm
